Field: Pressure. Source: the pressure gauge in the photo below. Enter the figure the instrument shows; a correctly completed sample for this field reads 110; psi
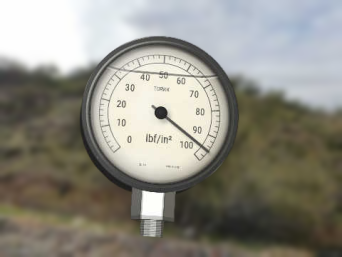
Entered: 96; psi
